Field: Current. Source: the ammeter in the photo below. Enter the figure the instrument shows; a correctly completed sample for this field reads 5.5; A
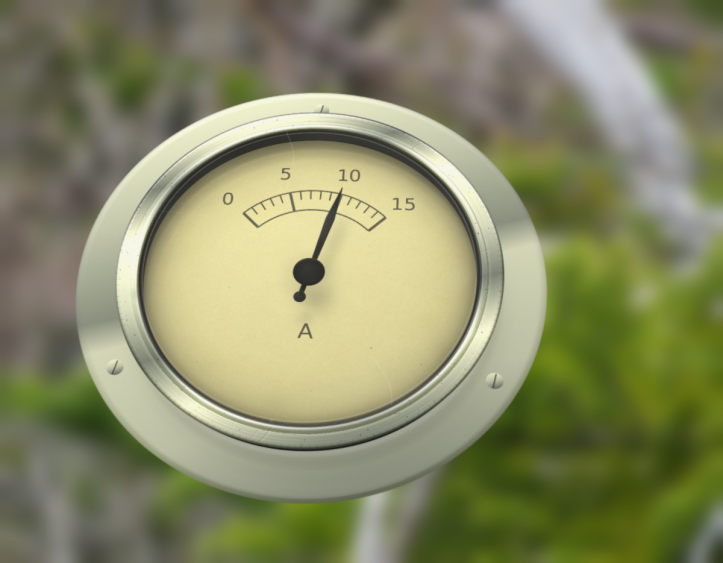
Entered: 10; A
